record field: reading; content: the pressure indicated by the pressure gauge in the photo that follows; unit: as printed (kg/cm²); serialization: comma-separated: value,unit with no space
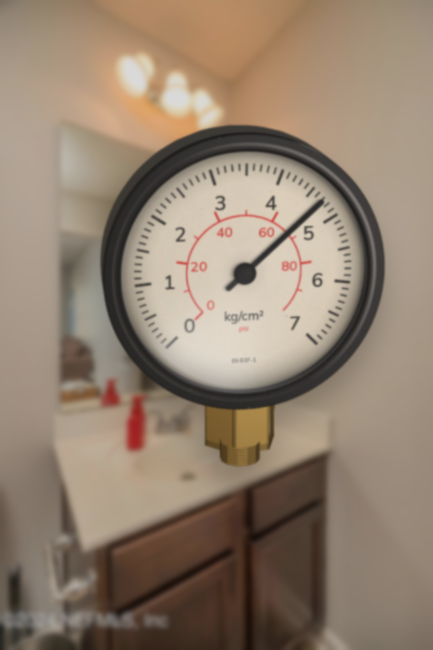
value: 4.7,kg/cm²
